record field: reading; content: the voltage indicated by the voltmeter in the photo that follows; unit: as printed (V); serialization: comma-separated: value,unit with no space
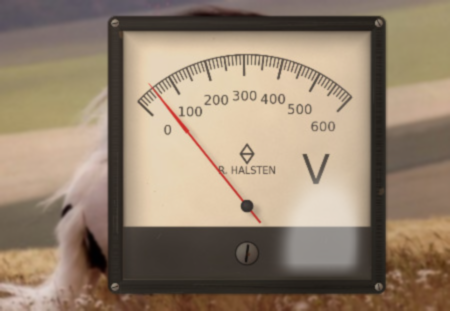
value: 50,V
